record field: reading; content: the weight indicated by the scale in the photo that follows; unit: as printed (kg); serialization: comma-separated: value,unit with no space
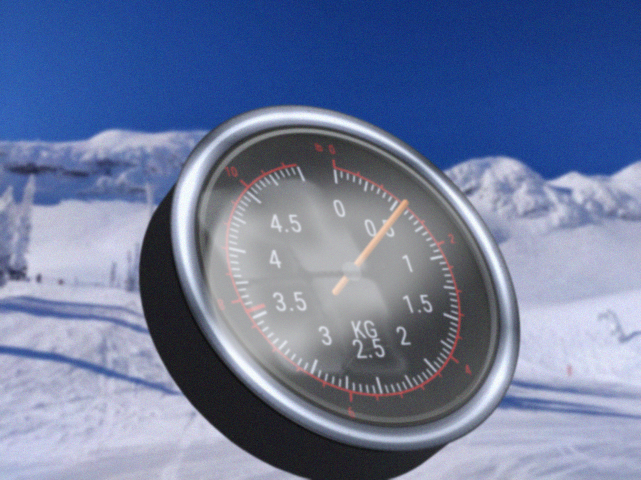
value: 0.55,kg
